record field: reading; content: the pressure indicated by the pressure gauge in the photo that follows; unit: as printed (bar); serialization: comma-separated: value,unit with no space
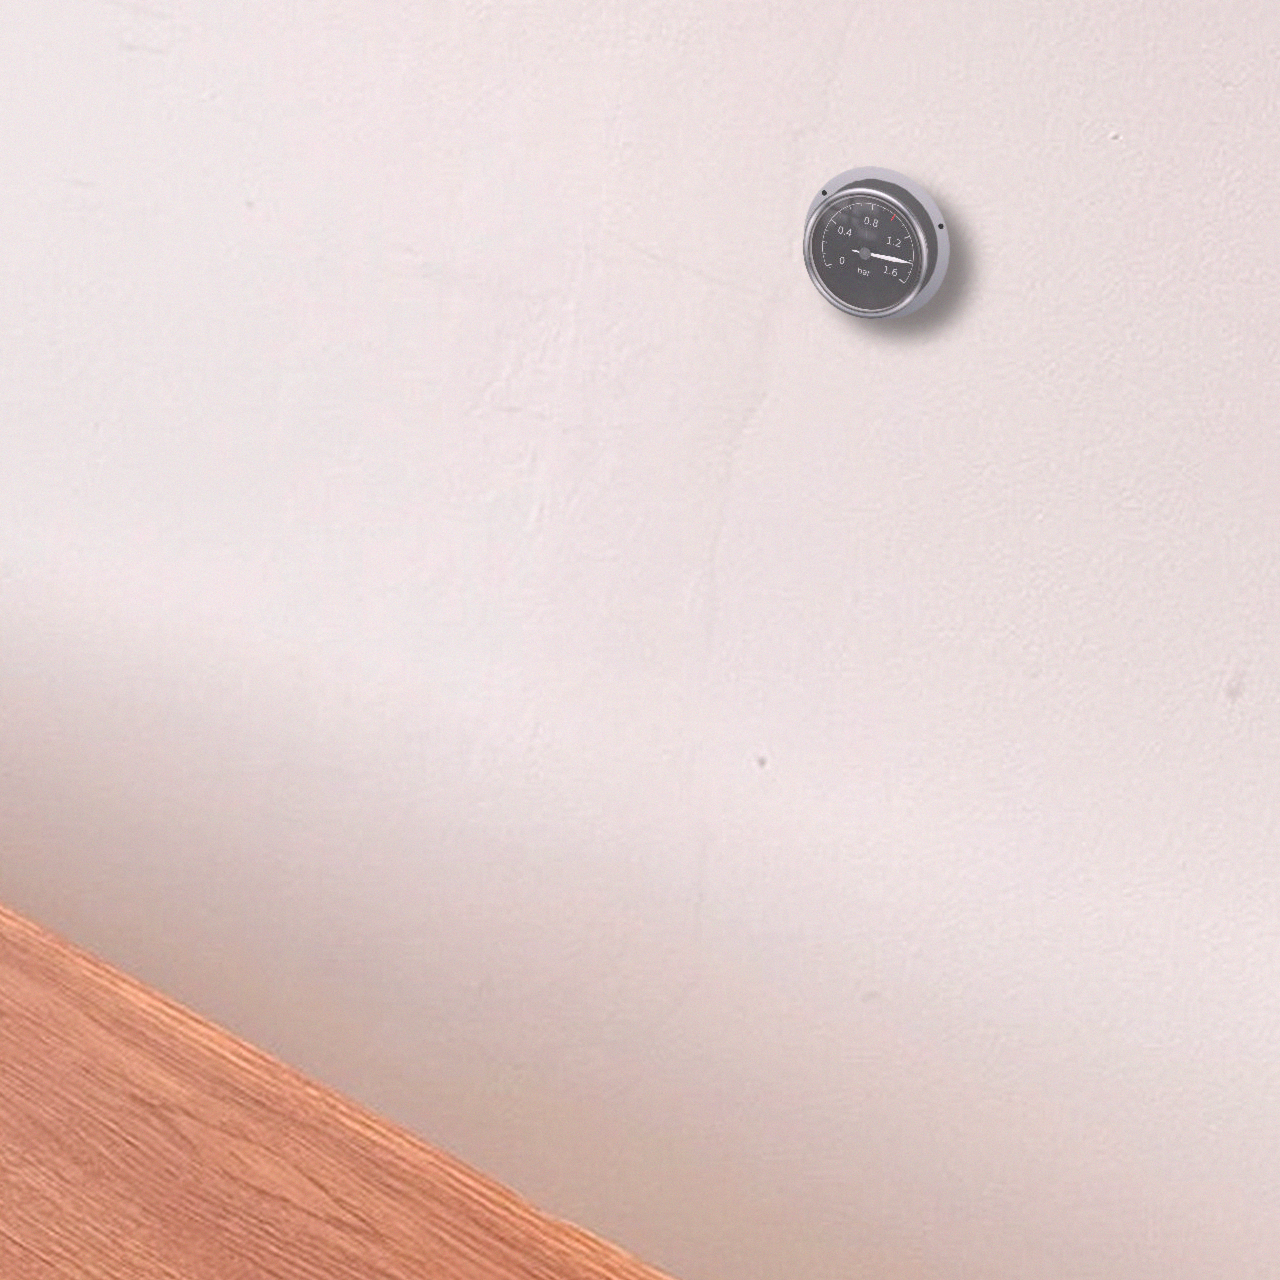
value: 1.4,bar
